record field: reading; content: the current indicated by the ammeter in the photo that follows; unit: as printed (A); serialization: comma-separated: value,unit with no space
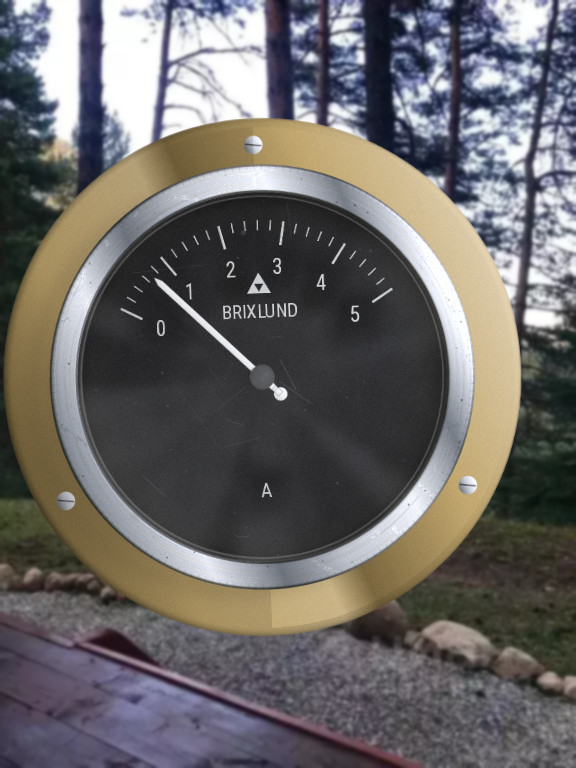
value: 0.7,A
